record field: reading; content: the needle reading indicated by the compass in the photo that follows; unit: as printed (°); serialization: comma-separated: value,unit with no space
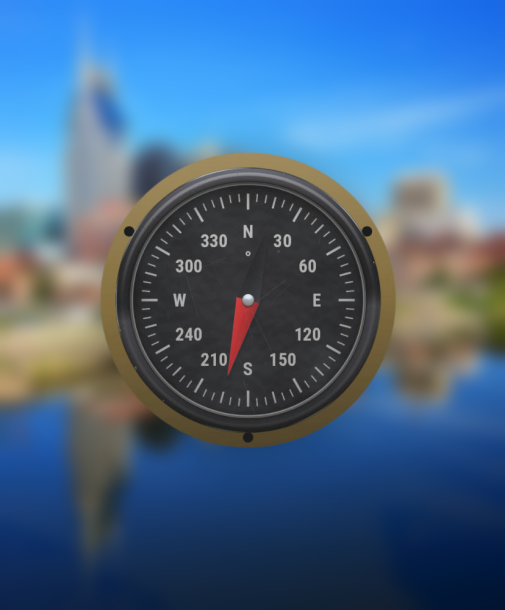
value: 195,°
